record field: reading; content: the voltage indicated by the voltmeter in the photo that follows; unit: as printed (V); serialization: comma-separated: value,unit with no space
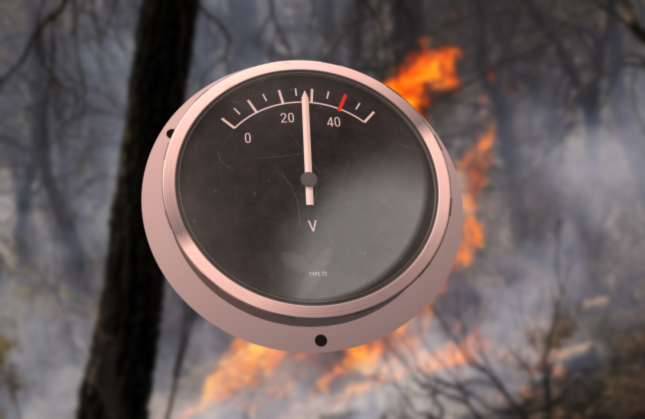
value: 27.5,V
